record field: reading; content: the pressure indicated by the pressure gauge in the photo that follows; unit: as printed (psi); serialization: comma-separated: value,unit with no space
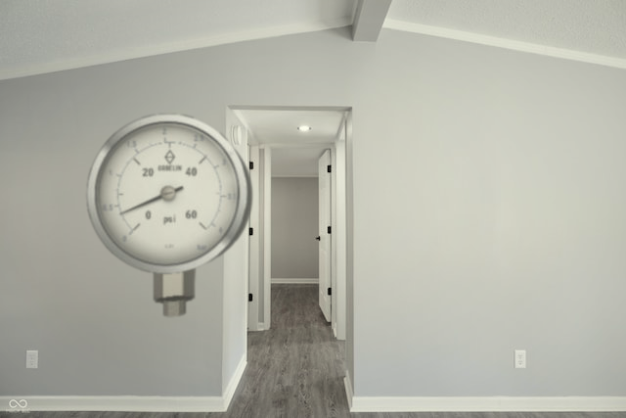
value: 5,psi
